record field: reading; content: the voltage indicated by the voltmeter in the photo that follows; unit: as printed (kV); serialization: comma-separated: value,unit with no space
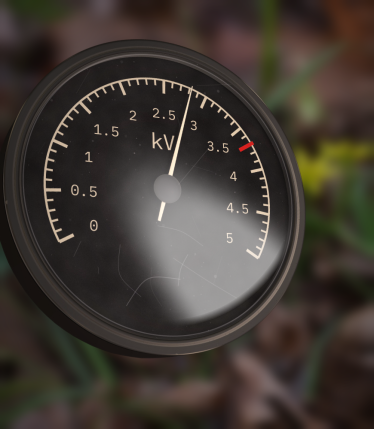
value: 2.8,kV
